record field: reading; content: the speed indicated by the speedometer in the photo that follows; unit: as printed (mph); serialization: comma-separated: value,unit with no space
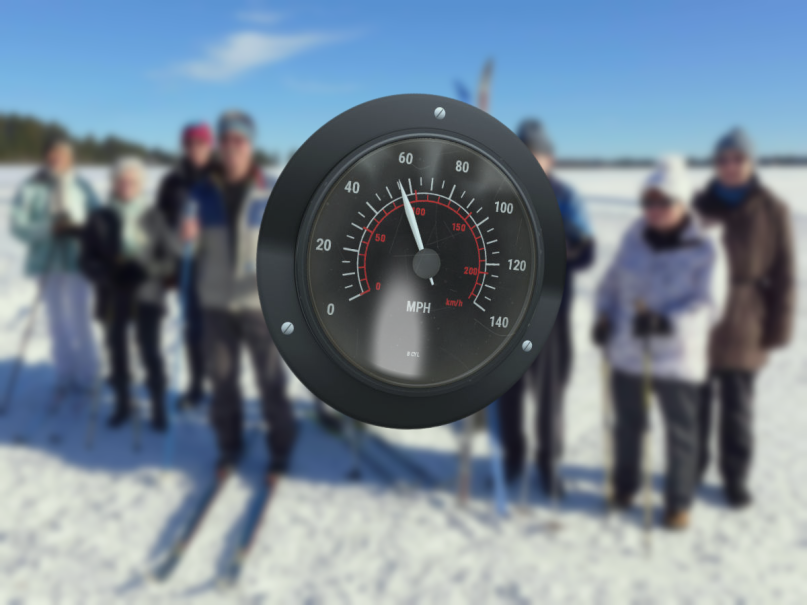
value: 55,mph
